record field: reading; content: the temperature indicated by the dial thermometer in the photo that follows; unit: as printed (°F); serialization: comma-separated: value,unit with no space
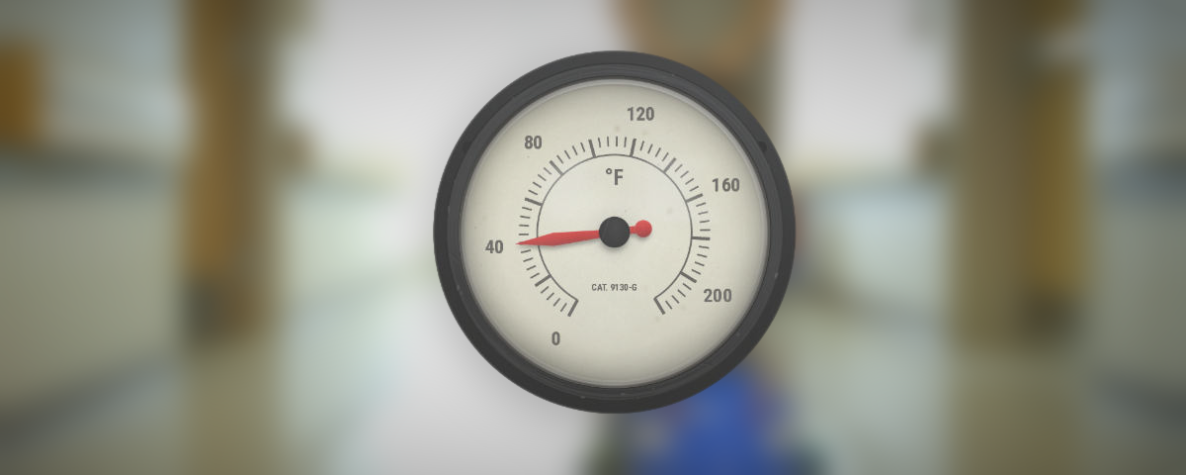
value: 40,°F
